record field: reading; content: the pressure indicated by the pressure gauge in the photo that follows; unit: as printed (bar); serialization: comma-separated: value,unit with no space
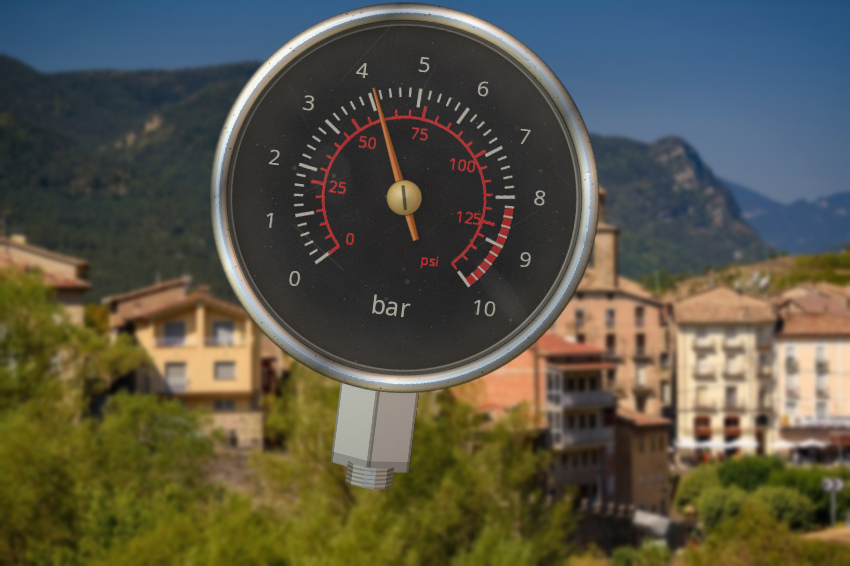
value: 4.1,bar
